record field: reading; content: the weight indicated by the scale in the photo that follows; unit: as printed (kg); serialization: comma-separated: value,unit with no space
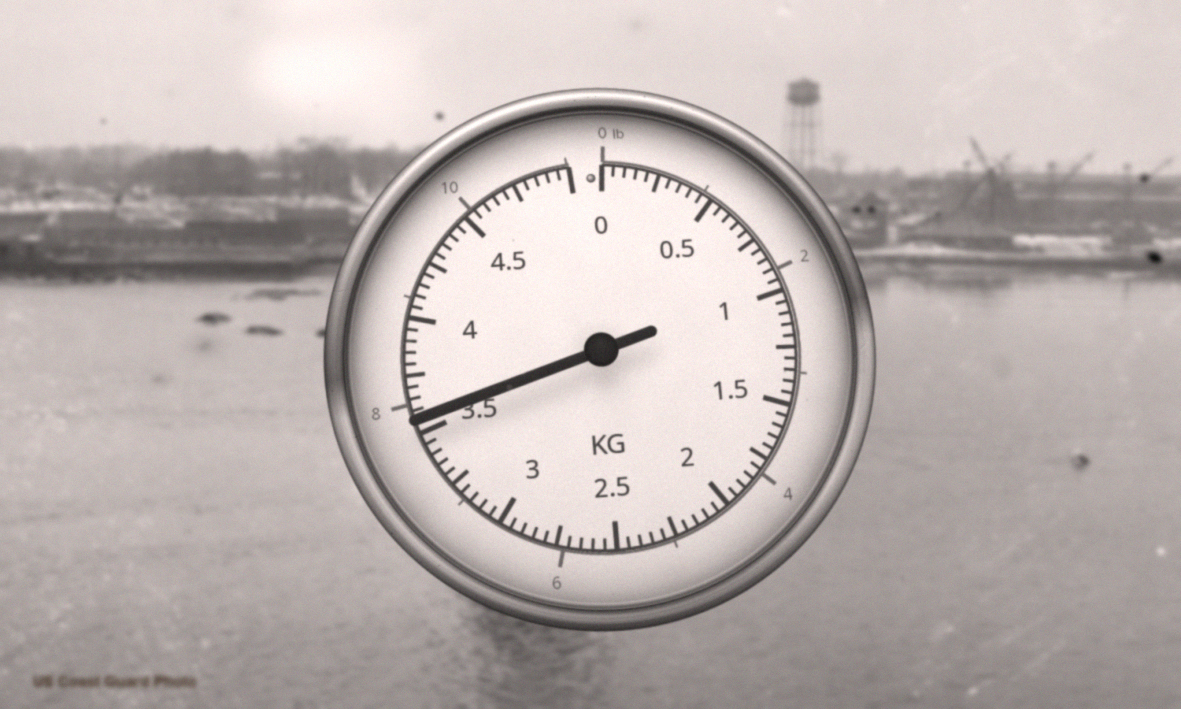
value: 3.55,kg
